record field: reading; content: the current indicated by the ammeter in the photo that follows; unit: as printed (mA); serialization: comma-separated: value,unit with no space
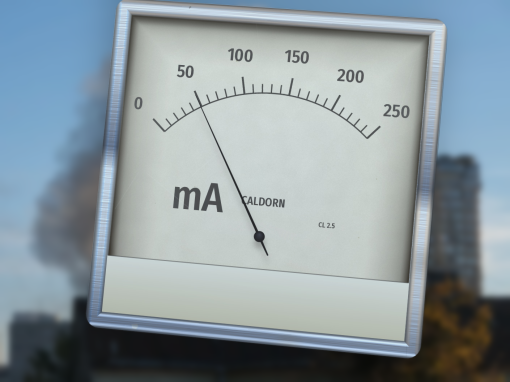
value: 50,mA
